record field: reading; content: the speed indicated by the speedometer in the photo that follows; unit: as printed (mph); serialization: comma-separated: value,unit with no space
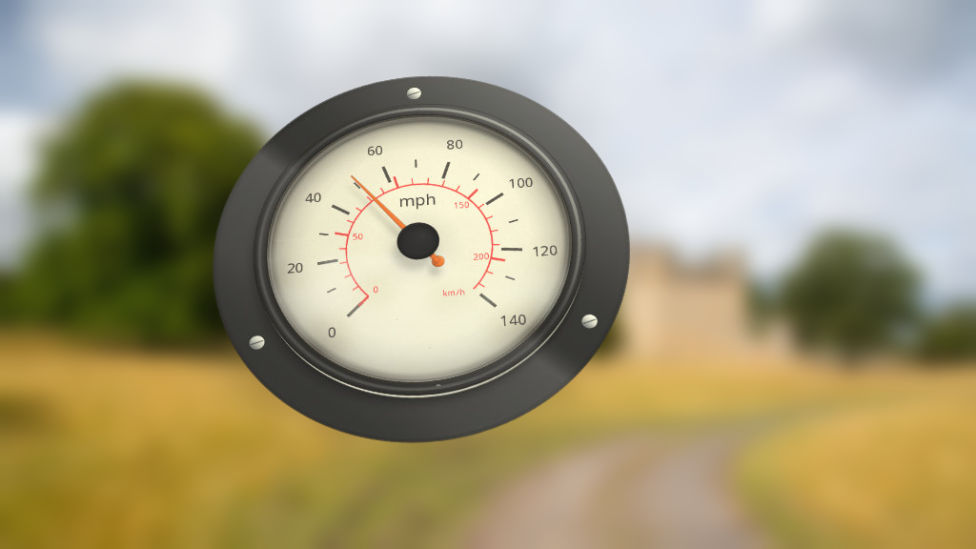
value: 50,mph
